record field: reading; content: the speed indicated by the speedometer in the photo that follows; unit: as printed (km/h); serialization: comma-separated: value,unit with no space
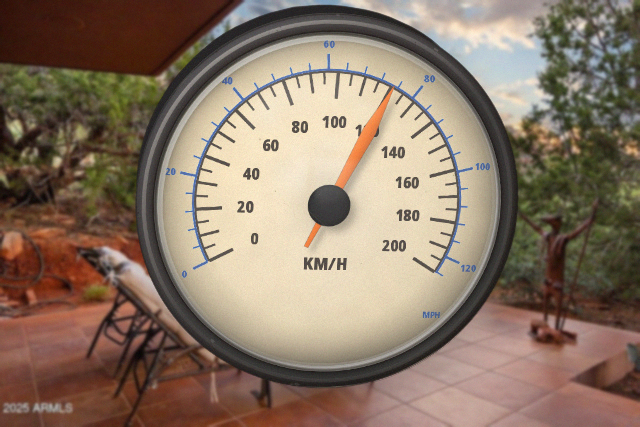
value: 120,km/h
